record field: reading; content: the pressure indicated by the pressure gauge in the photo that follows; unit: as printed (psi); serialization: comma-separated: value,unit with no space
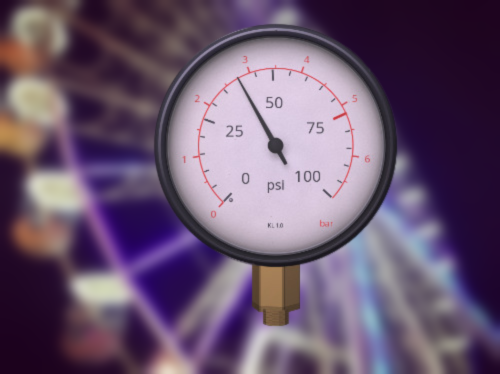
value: 40,psi
